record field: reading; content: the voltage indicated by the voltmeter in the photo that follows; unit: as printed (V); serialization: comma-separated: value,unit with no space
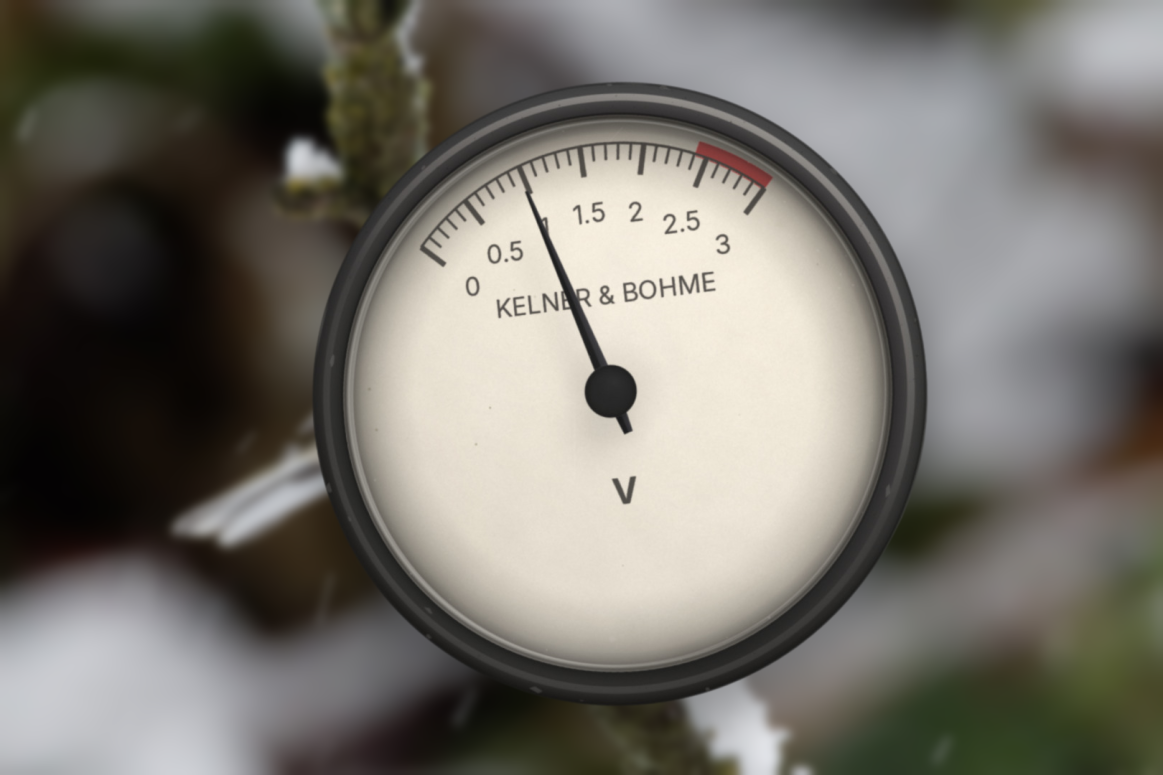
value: 1,V
